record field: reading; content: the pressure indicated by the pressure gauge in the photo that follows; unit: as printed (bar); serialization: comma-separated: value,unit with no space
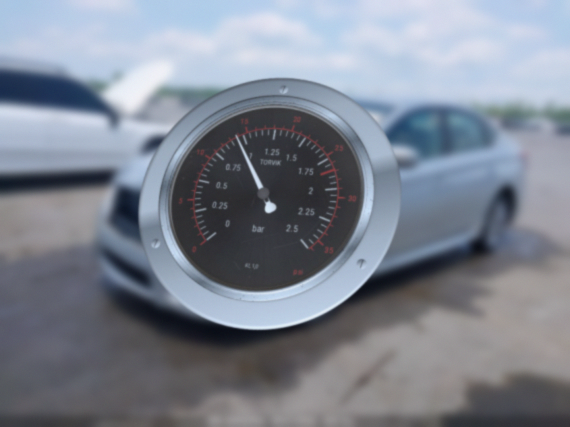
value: 0.95,bar
